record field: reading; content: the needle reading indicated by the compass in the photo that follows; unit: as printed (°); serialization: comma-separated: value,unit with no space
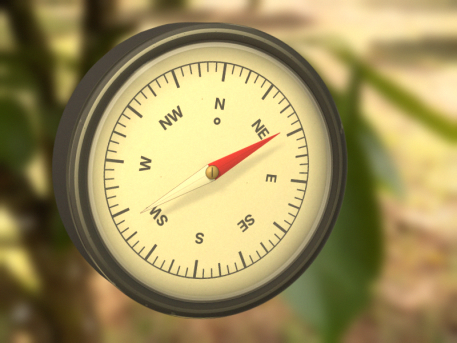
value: 55,°
